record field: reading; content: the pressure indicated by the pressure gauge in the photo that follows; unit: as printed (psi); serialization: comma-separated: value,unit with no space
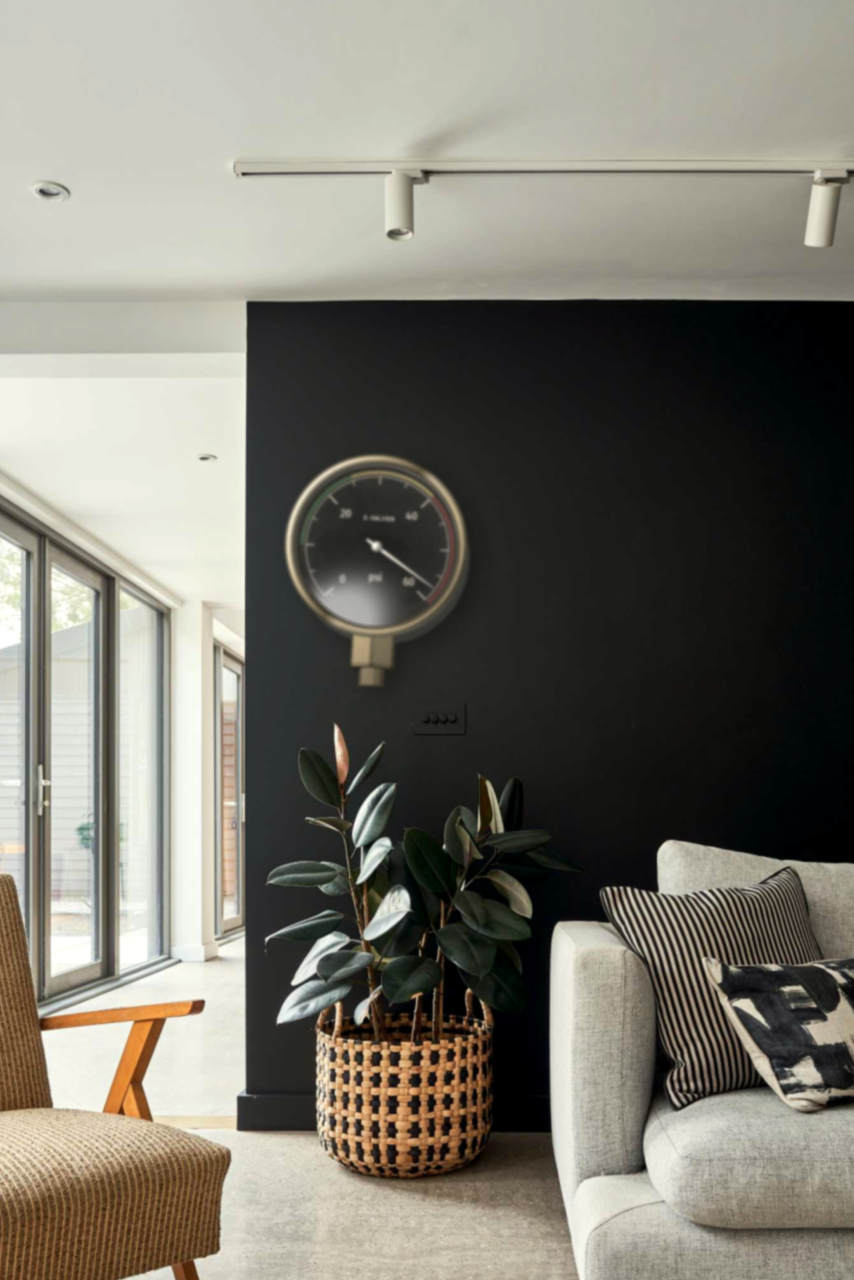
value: 57.5,psi
